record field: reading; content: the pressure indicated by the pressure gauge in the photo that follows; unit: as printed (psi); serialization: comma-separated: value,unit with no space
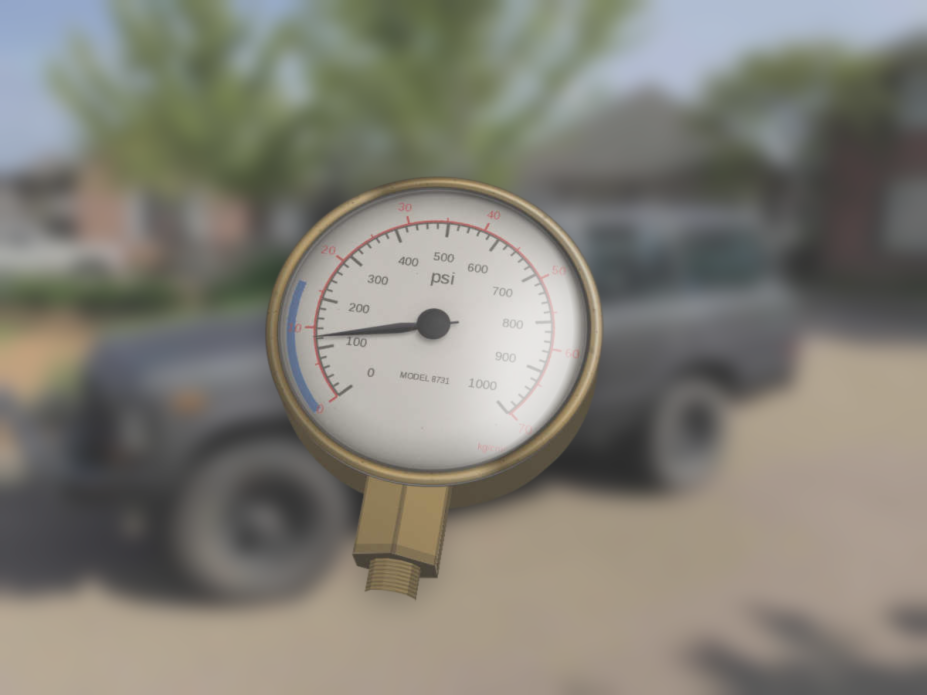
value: 120,psi
